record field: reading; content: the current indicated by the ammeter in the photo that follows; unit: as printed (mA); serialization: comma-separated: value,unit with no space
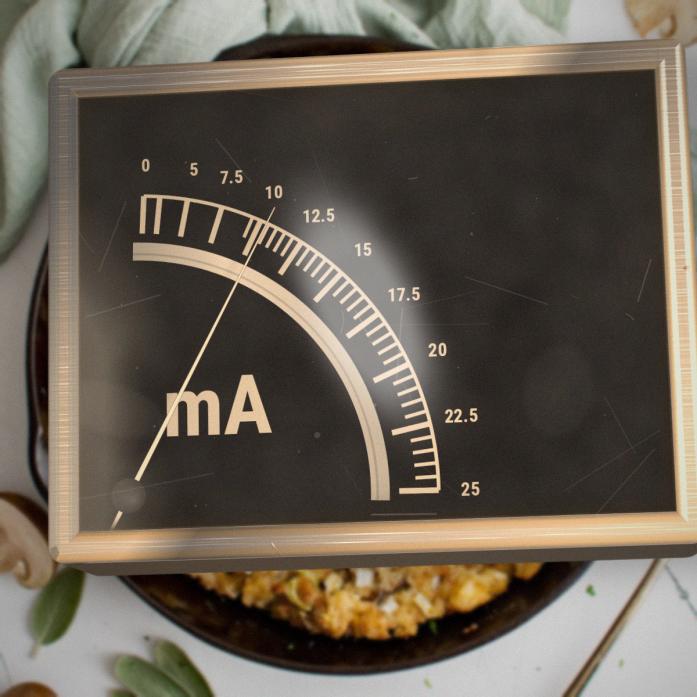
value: 10.5,mA
